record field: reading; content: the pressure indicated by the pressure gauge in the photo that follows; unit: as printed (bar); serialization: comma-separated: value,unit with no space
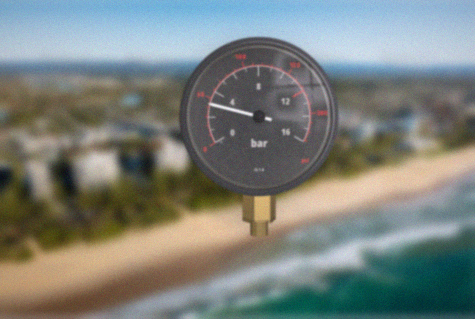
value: 3,bar
